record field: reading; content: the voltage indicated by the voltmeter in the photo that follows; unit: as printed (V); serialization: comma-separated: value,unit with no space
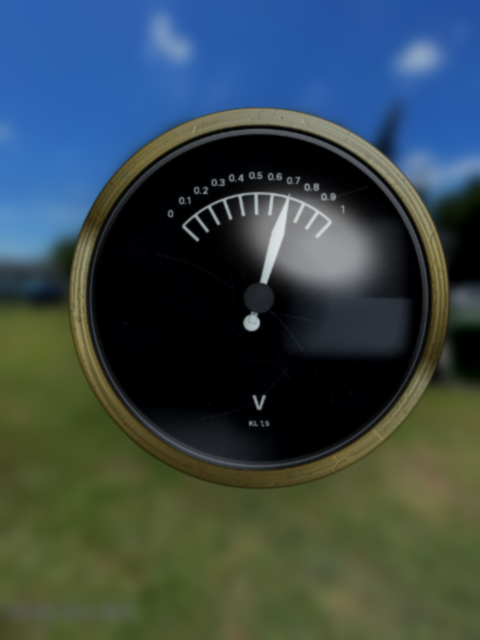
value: 0.7,V
